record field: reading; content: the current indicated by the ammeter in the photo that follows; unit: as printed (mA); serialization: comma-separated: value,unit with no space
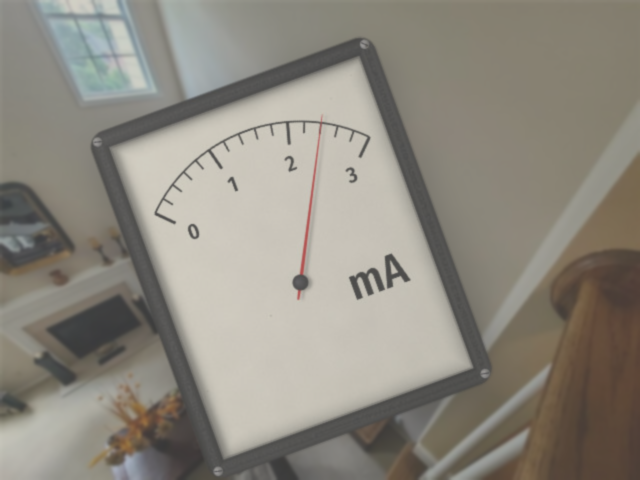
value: 2.4,mA
